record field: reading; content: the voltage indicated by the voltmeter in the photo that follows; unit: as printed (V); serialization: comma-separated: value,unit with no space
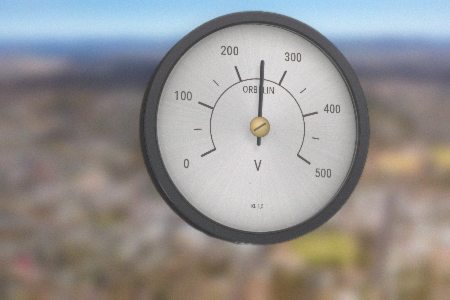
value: 250,V
